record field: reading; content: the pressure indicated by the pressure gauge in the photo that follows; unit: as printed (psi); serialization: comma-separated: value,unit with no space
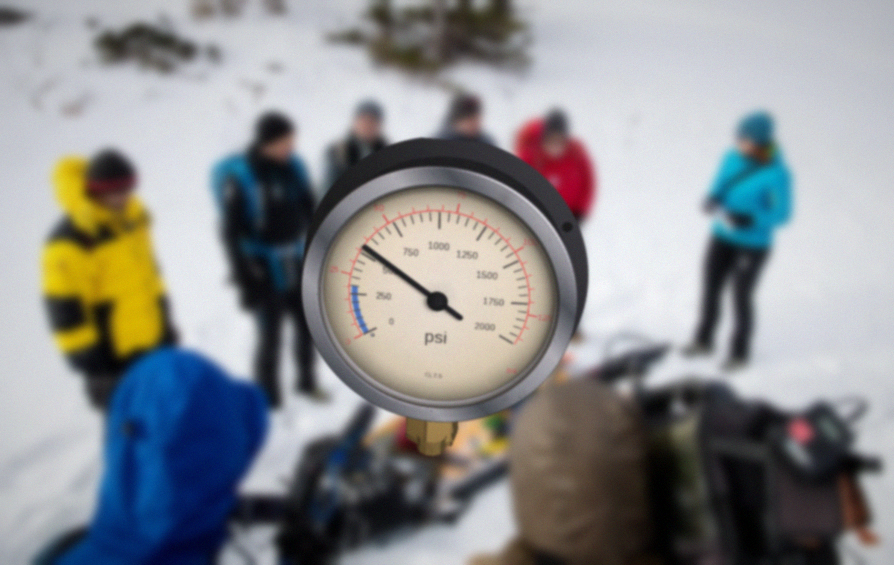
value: 550,psi
